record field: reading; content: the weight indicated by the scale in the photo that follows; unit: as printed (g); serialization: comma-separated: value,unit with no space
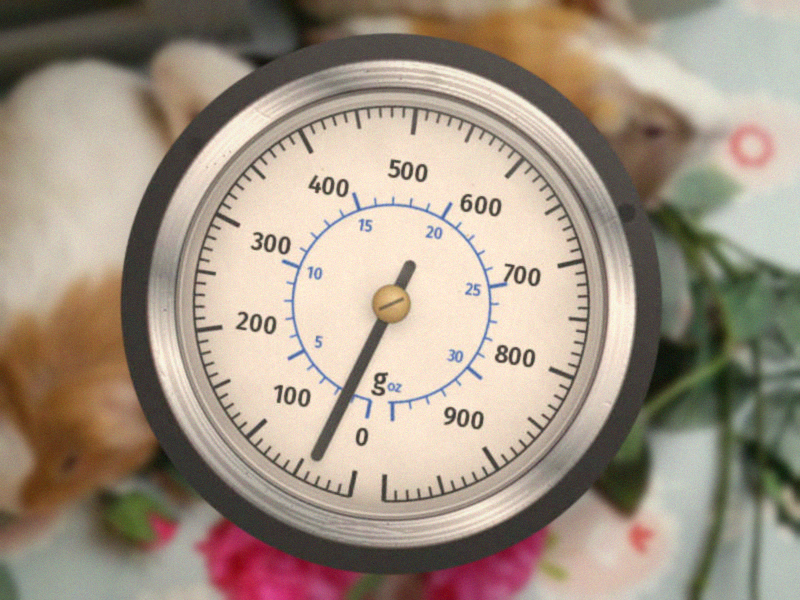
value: 40,g
